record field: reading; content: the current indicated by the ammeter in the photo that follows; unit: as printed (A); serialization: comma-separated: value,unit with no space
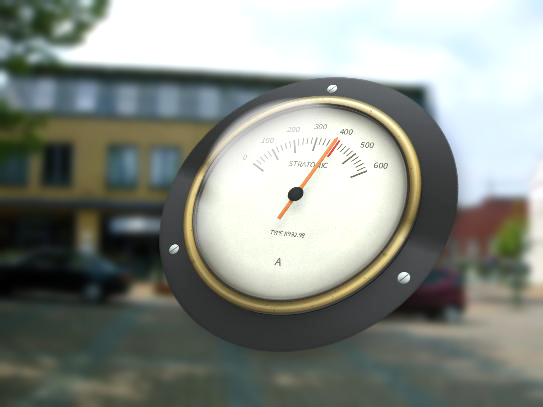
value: 400,A
